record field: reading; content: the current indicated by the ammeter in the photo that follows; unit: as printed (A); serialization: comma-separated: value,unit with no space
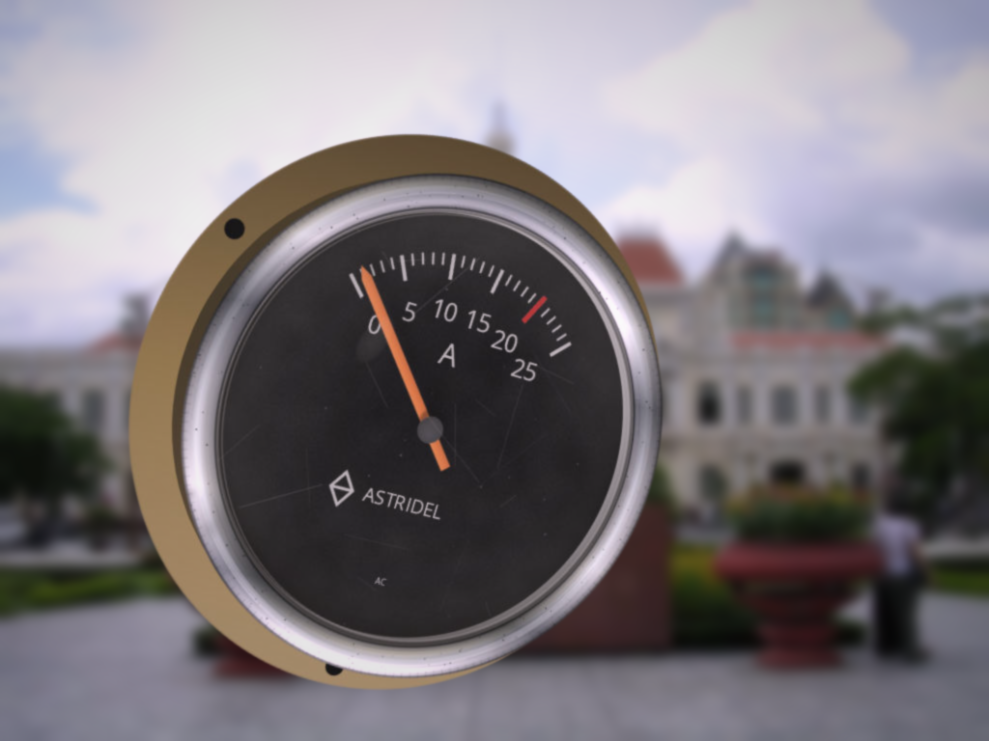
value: 1,A
